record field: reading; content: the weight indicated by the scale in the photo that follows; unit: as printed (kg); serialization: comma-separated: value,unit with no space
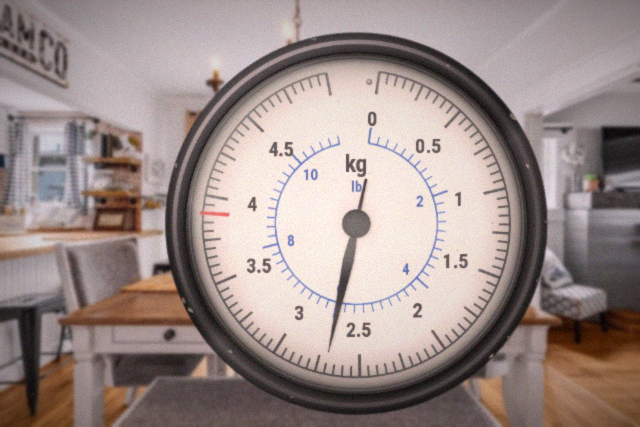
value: 2.7,kg
